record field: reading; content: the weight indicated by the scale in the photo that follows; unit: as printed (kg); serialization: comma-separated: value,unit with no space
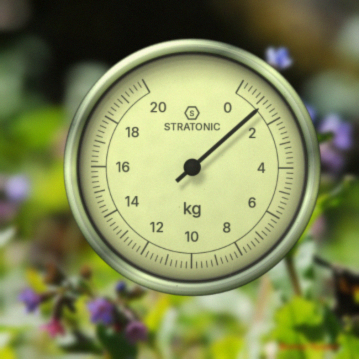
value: 1.2,kg
